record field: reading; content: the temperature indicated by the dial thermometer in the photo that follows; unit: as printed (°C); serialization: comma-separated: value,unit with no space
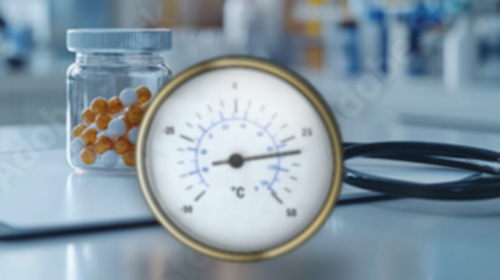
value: 30,°C
